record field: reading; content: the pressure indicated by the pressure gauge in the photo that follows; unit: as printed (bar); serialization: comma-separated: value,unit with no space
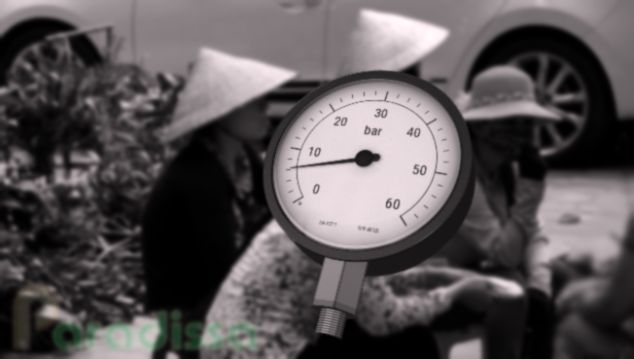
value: 6,bar
